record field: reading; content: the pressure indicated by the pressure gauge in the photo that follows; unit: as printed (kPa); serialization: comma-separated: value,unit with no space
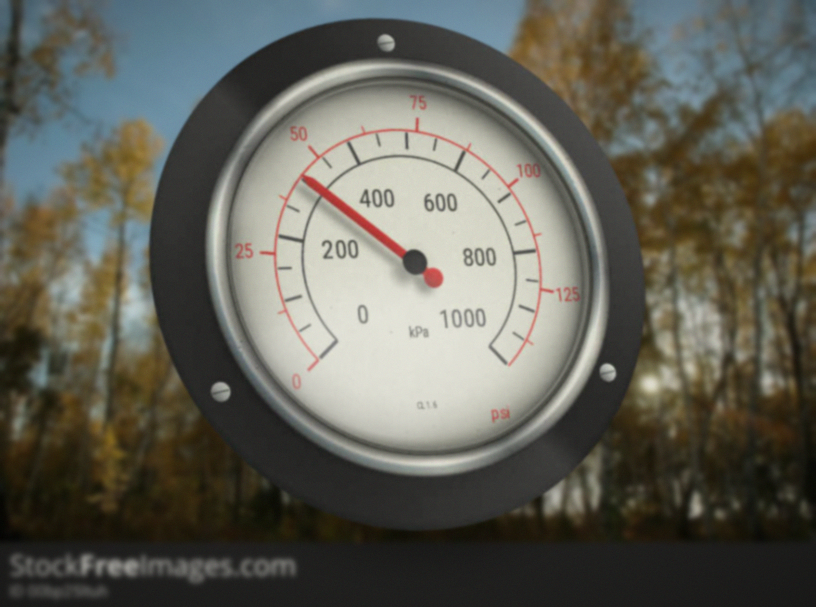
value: 300,kPa
